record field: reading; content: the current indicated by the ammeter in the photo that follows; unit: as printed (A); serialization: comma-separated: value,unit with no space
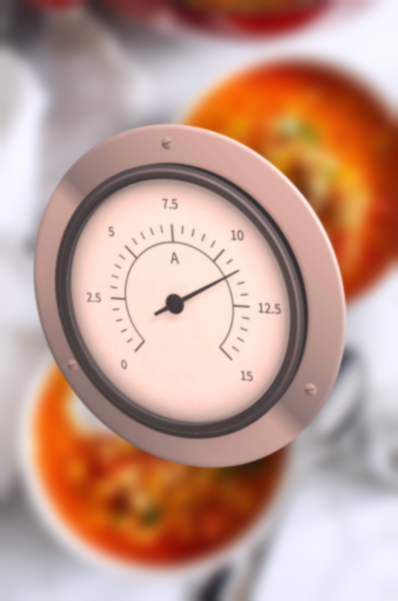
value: 11,A
